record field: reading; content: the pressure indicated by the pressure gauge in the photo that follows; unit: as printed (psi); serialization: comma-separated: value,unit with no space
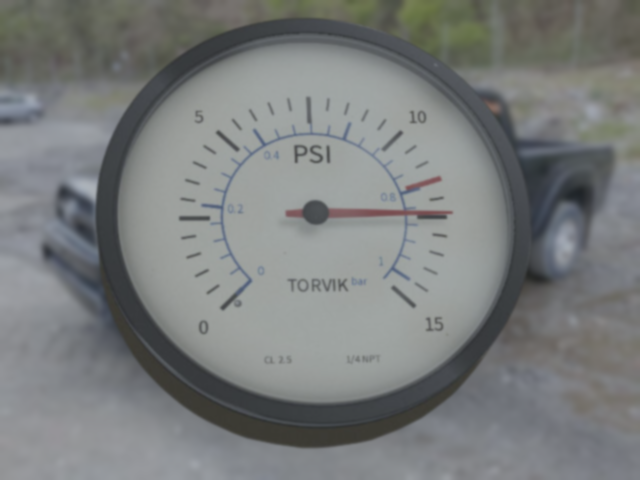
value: 12.5,psi
